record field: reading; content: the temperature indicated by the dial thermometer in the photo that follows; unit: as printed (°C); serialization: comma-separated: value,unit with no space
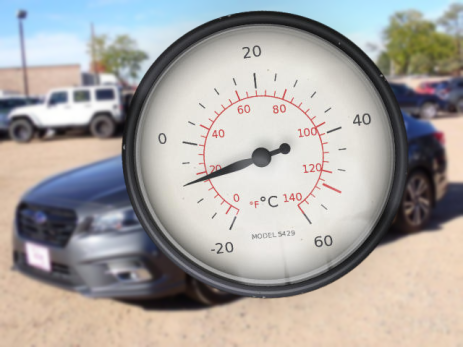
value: -8,°C
